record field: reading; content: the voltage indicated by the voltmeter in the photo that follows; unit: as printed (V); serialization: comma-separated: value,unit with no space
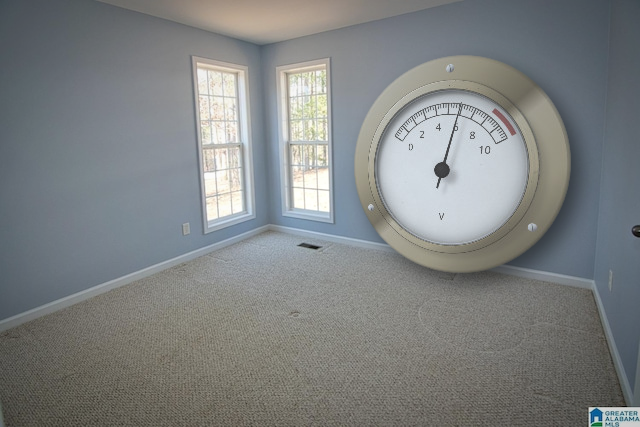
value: 6,V
